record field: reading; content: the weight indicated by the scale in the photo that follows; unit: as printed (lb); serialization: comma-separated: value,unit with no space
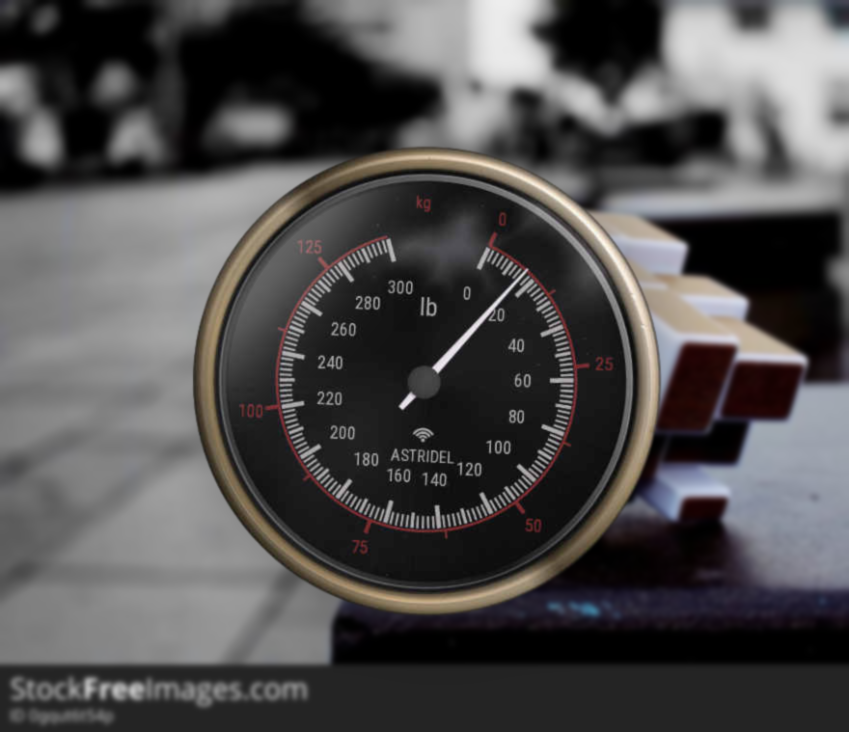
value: 16,lb
